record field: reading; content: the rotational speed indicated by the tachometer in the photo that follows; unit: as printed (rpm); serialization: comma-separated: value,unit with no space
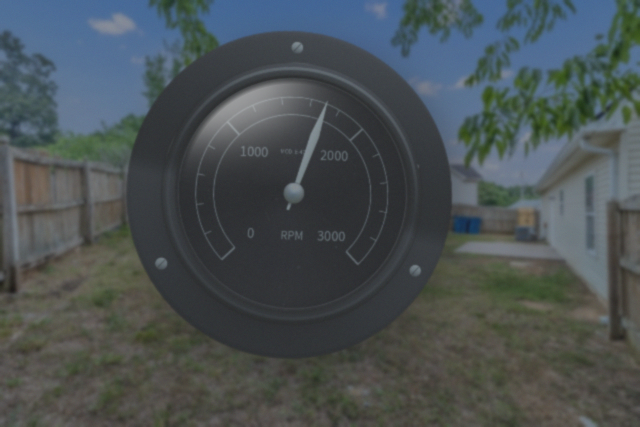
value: 1700,rpm
